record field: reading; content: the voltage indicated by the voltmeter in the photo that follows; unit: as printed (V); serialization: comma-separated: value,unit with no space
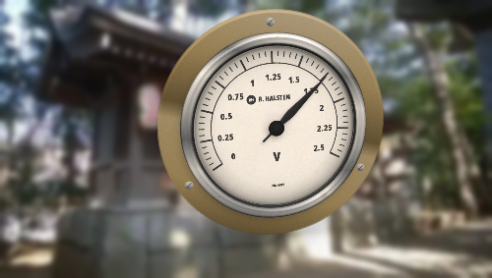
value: 1.75,V
